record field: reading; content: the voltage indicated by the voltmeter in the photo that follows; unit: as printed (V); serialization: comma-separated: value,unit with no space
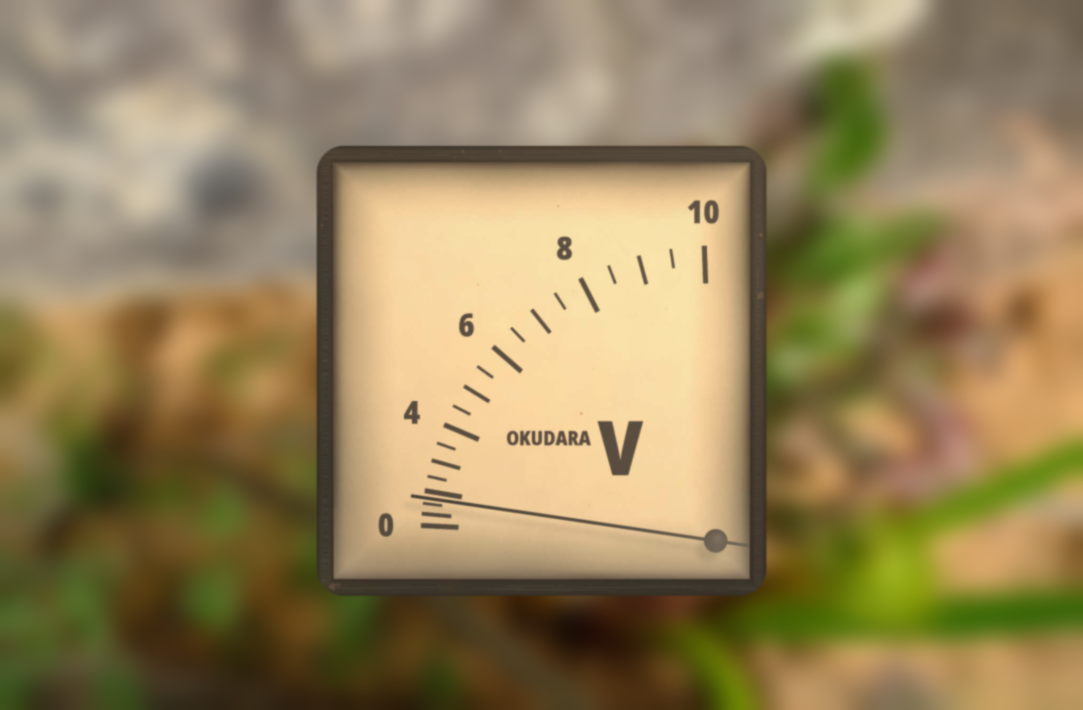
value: 1.75,V
